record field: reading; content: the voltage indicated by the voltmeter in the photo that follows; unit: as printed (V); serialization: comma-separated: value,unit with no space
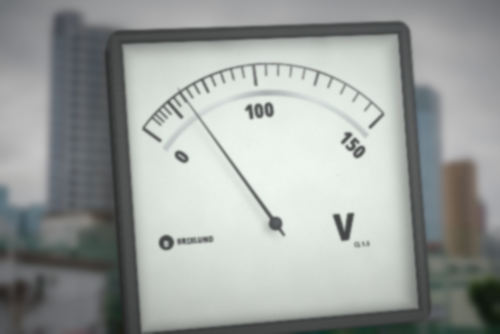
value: 60,V
